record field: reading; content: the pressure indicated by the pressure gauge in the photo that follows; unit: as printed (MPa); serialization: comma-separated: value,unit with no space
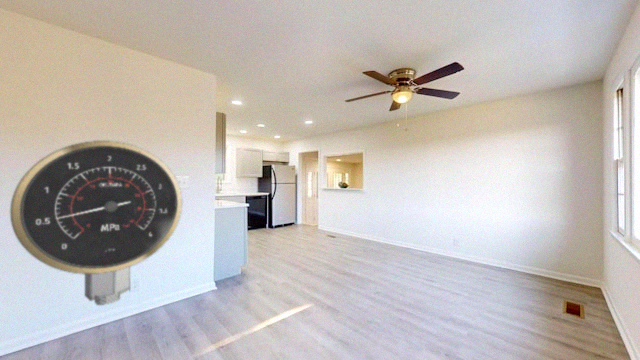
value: 0.5,MPa
